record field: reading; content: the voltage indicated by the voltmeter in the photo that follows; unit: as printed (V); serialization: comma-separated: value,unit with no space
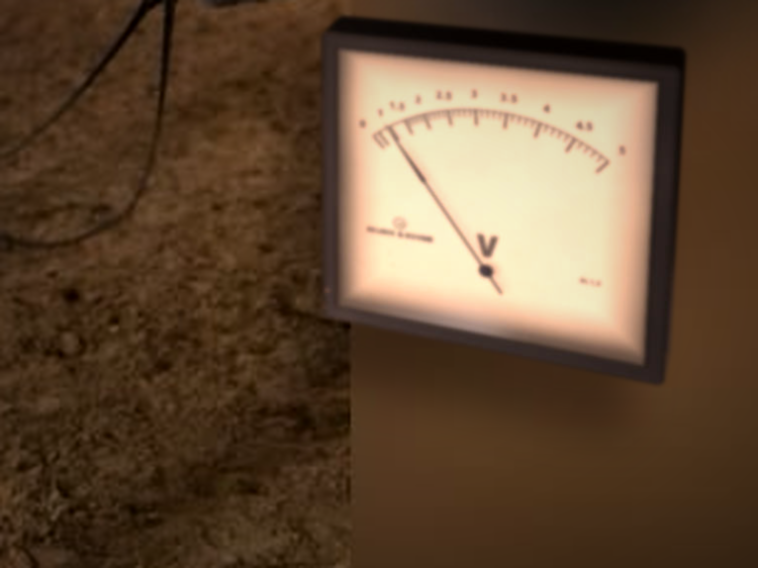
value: 1,V
